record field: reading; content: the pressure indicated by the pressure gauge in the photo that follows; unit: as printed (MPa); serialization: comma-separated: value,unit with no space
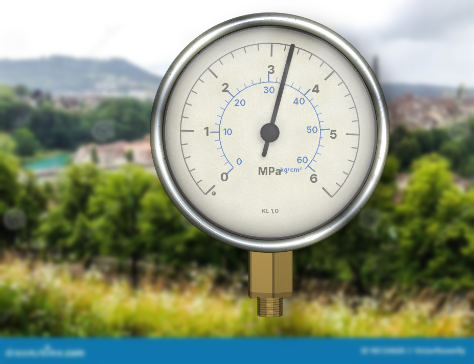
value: 3.3,MPa
